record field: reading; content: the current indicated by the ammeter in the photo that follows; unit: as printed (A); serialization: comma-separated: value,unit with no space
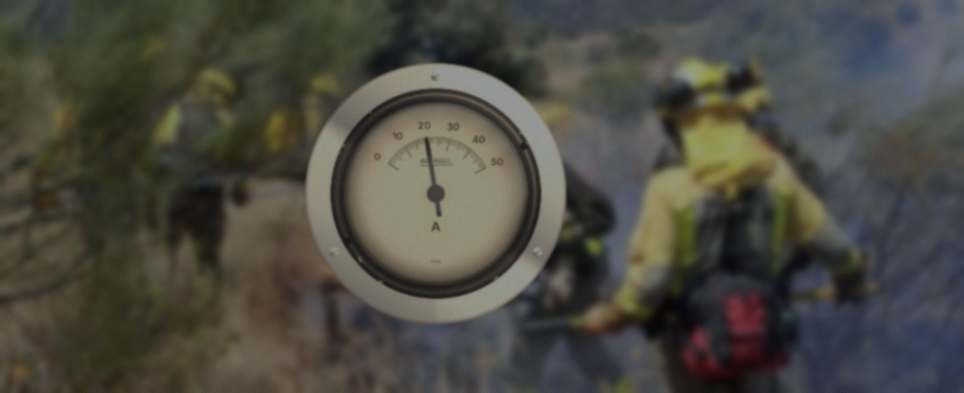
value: 20,A
